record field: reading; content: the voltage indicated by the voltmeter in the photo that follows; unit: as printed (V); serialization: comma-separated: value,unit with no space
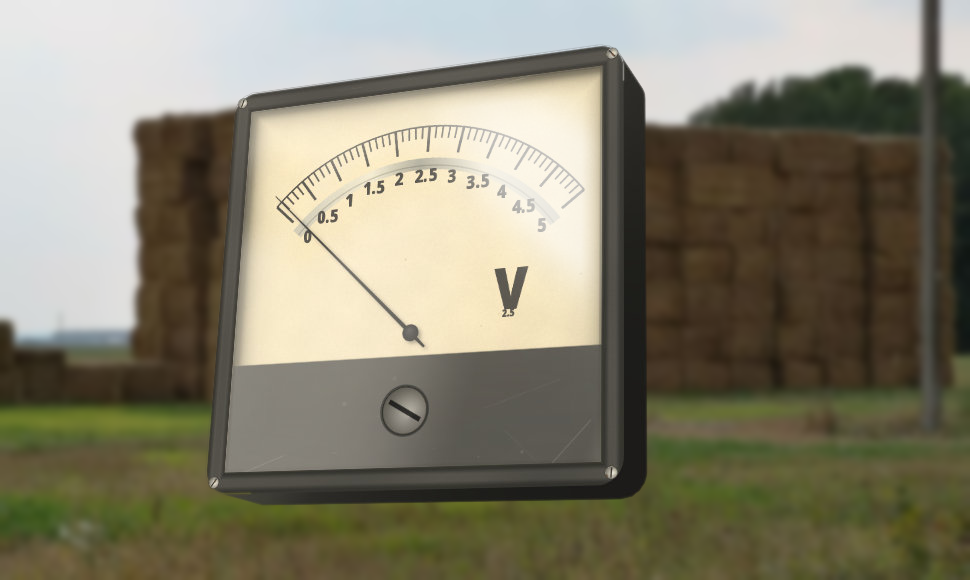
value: 0.1,V
